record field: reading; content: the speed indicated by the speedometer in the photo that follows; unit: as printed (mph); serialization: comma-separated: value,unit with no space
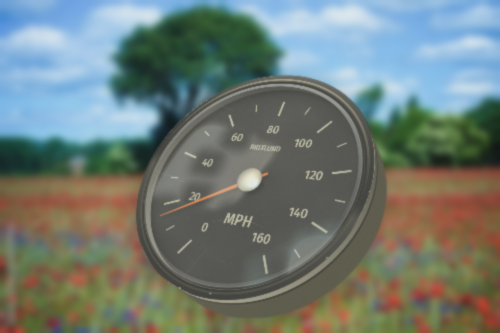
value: 15,mph
